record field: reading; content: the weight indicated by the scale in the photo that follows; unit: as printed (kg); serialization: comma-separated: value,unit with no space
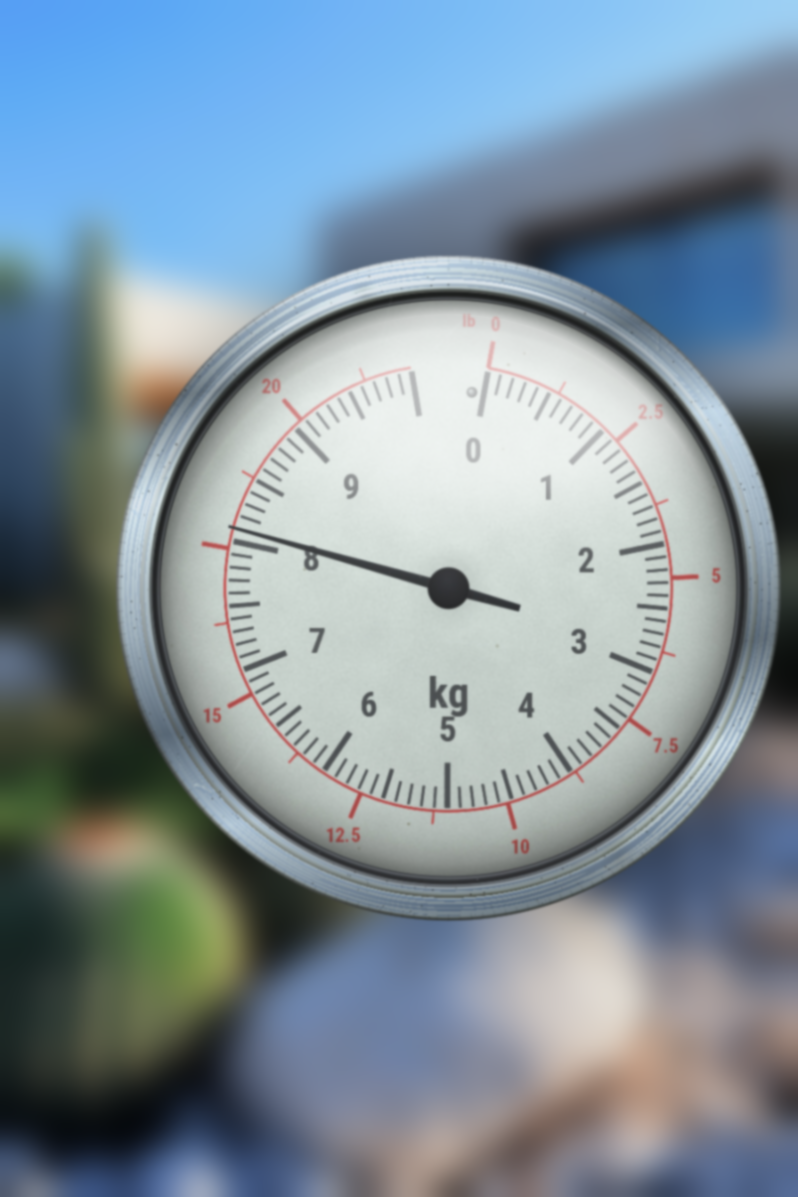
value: 8.1,kg
